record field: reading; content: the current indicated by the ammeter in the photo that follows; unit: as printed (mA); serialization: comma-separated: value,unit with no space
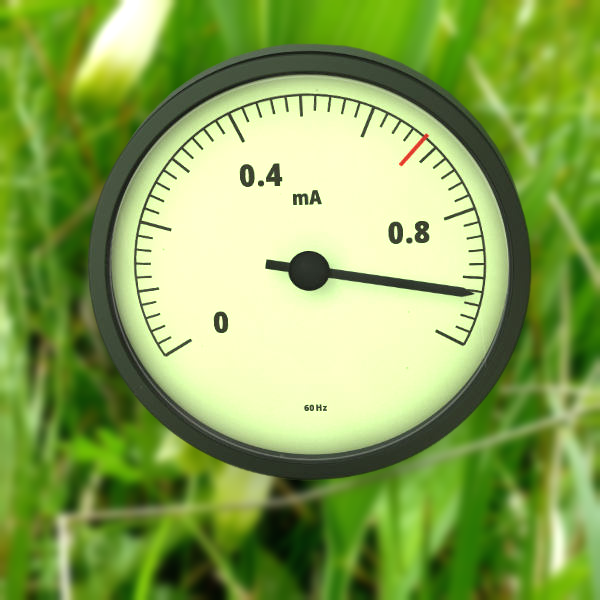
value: 0.92,mA
